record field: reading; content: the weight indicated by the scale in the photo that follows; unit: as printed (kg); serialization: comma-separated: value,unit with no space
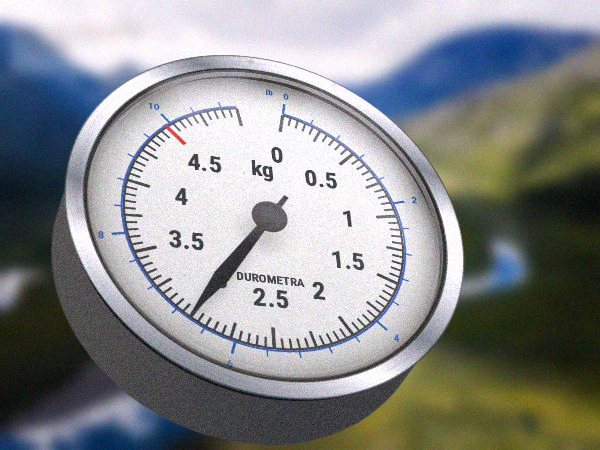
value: 3,kg
